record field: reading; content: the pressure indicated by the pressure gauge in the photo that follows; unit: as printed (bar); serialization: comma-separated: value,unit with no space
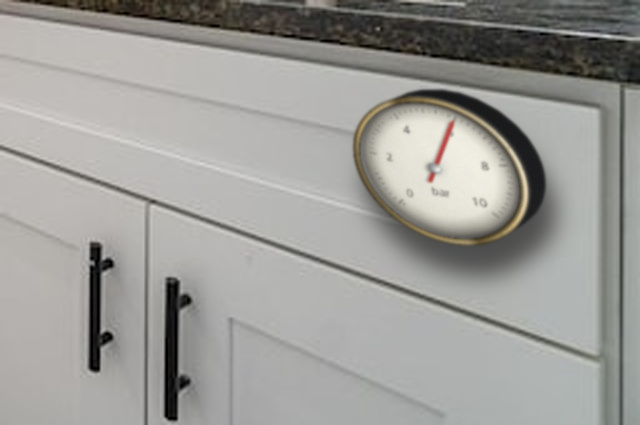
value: 6,bar
